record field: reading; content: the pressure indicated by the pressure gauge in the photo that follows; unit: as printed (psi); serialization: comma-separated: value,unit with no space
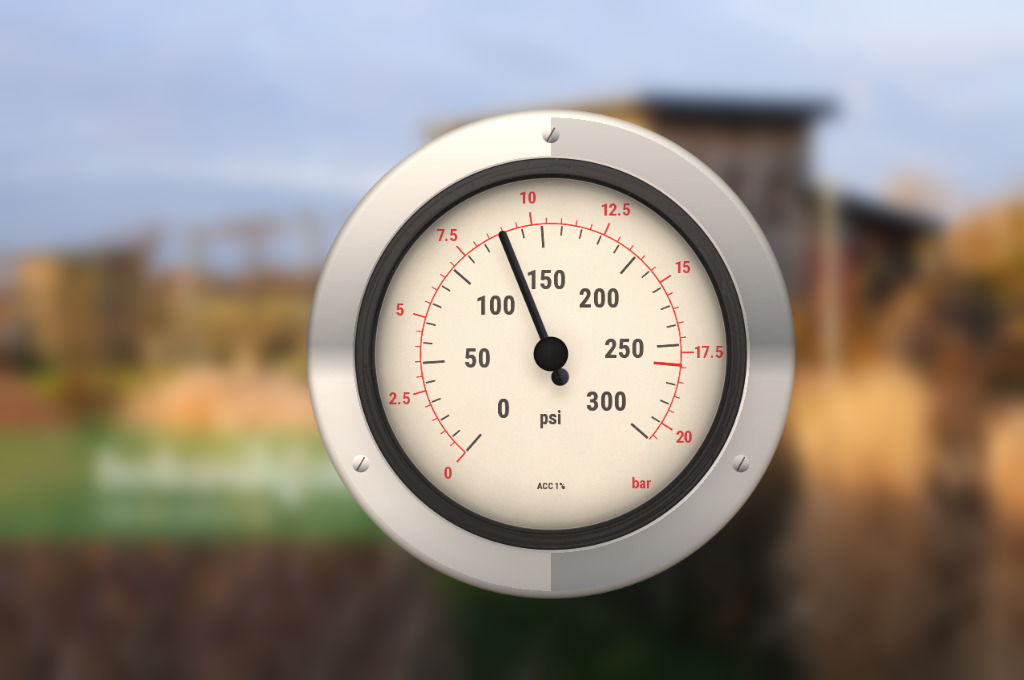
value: 130,psi
